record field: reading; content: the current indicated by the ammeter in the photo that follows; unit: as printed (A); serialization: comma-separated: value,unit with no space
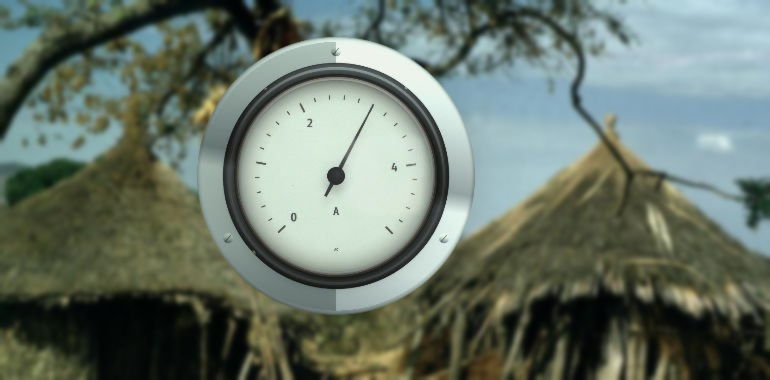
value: 3,A
